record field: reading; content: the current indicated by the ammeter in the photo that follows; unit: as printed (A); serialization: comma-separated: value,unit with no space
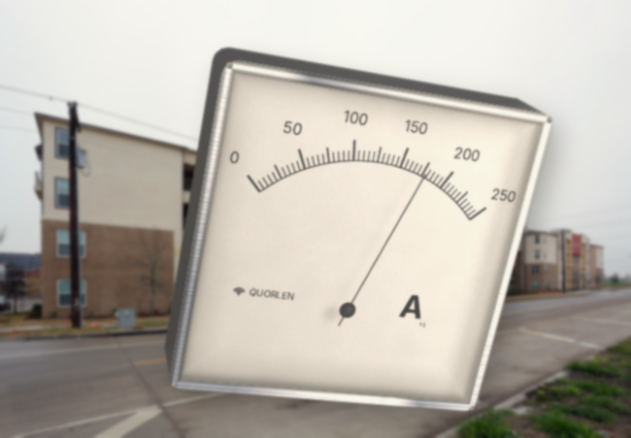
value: 175,A
